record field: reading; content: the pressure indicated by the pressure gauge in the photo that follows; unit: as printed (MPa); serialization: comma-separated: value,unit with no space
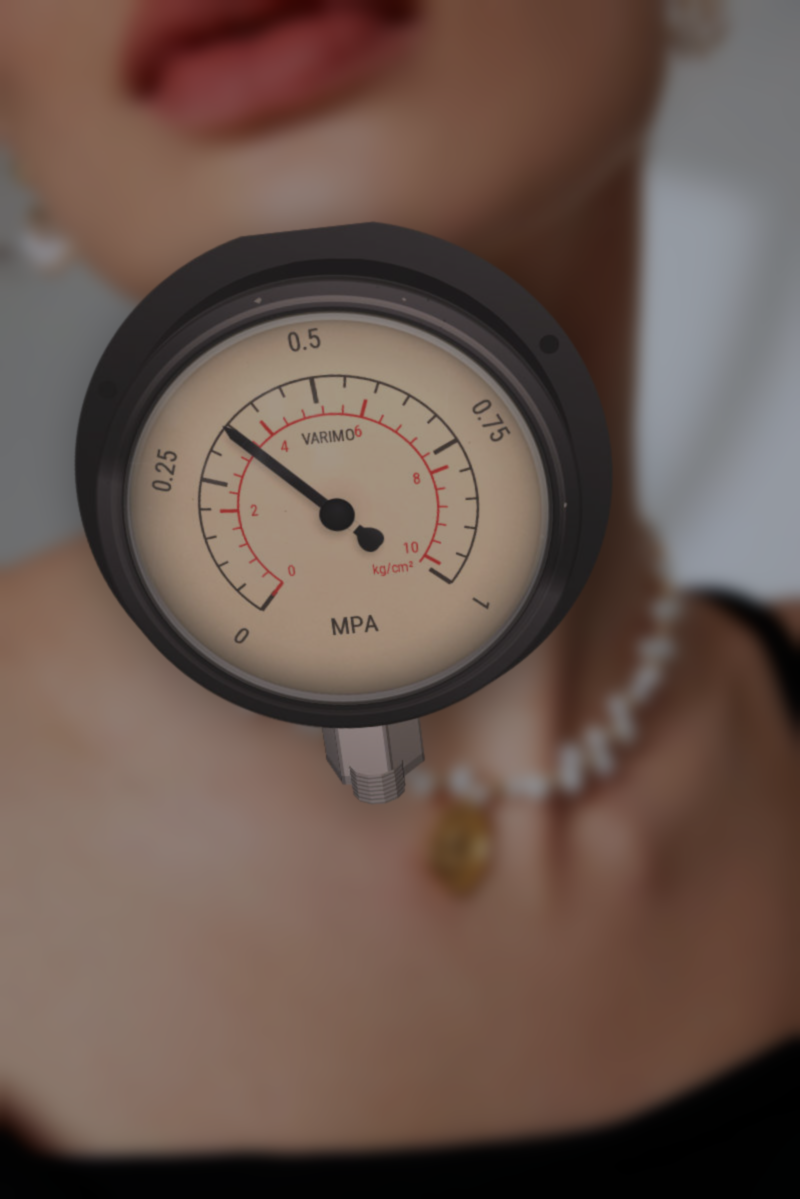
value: 0.35,MPa
